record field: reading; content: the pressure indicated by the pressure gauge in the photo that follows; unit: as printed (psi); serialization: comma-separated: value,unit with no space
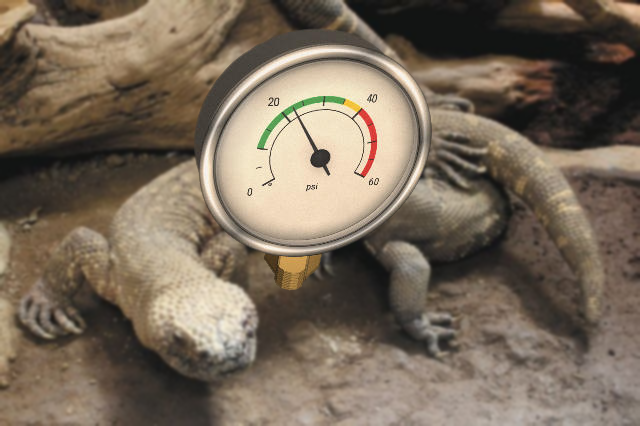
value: 22.5,psi
